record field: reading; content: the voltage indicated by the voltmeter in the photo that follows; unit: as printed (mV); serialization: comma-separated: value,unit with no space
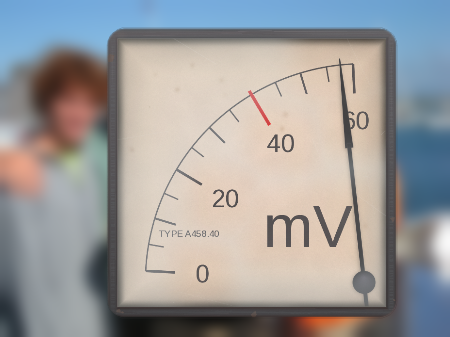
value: 57.5,mV
